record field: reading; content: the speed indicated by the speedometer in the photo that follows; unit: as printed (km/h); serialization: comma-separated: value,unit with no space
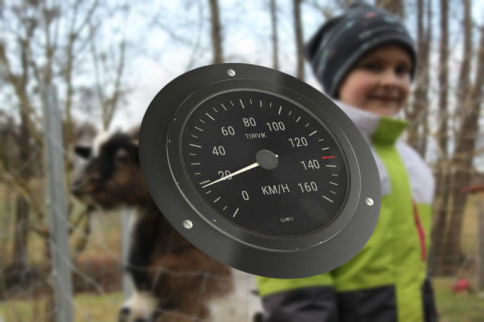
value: 17.5,km/h
